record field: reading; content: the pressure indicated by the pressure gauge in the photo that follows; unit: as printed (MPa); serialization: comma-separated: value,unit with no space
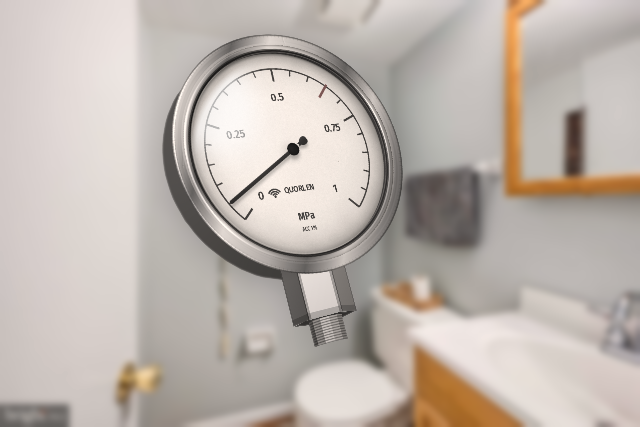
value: 0.05,MPa
